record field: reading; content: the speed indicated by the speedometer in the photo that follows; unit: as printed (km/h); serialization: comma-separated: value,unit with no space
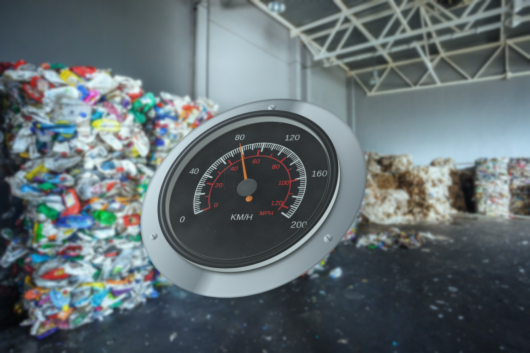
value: 80,km/h
